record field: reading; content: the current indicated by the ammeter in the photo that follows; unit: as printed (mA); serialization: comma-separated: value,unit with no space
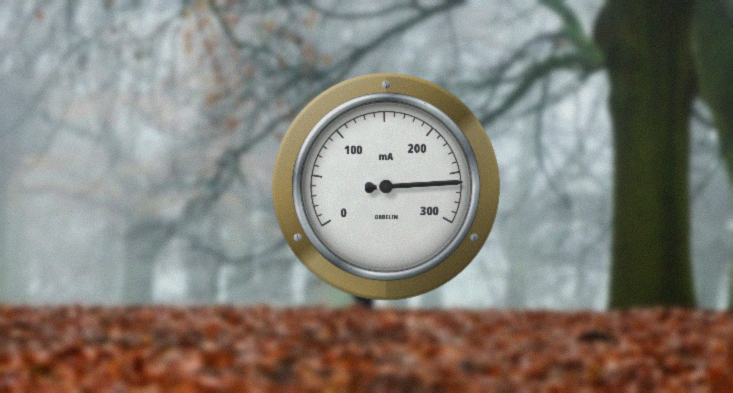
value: 260,mA
